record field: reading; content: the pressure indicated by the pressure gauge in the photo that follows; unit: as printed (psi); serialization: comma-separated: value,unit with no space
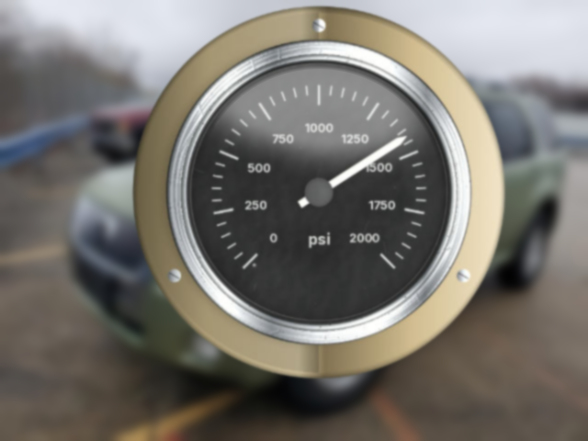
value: 1425,psi
